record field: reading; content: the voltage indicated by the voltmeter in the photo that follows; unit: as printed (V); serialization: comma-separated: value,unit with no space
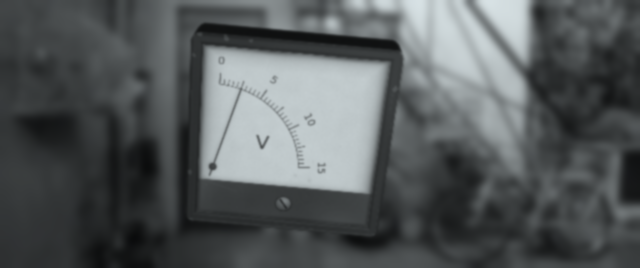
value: 2.5,V
